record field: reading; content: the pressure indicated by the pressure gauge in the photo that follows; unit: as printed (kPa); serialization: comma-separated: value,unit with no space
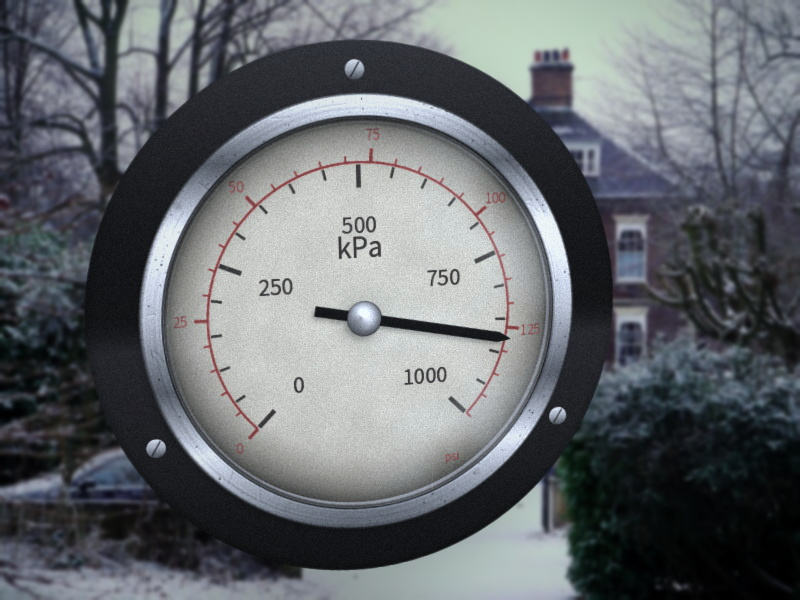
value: 875,kPa
